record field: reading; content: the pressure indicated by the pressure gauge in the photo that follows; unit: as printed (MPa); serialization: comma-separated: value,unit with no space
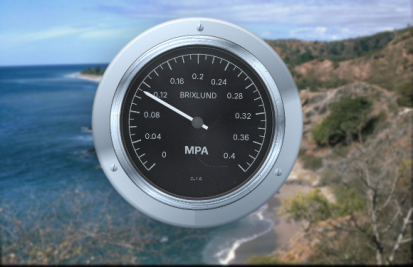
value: 0.11,MPa
